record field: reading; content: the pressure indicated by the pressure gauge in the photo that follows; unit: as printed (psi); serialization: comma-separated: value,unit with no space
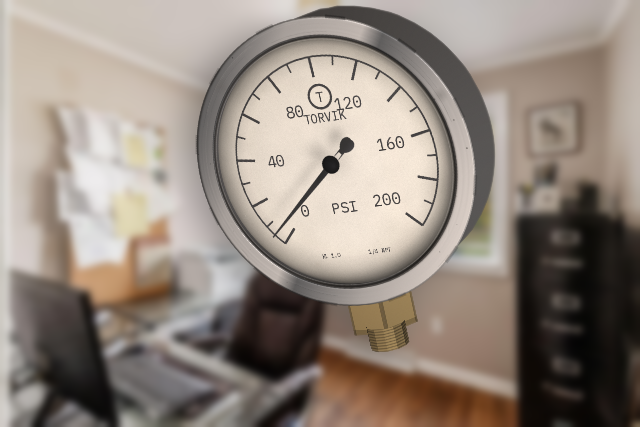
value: 5,psi
